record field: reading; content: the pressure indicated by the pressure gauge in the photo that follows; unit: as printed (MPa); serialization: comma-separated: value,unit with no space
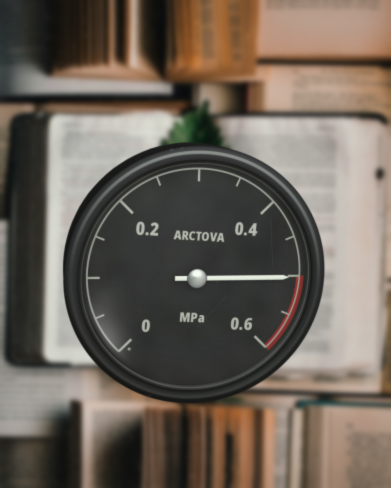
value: 0.5,MPa
